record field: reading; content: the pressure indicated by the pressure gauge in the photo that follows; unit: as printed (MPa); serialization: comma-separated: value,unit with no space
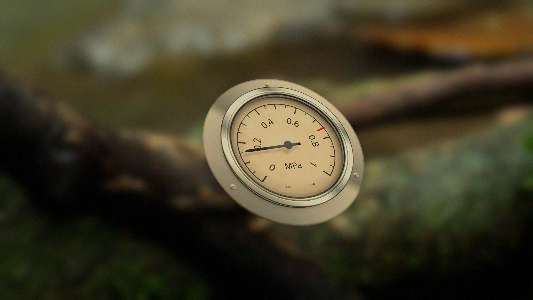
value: 0.15,MPa
